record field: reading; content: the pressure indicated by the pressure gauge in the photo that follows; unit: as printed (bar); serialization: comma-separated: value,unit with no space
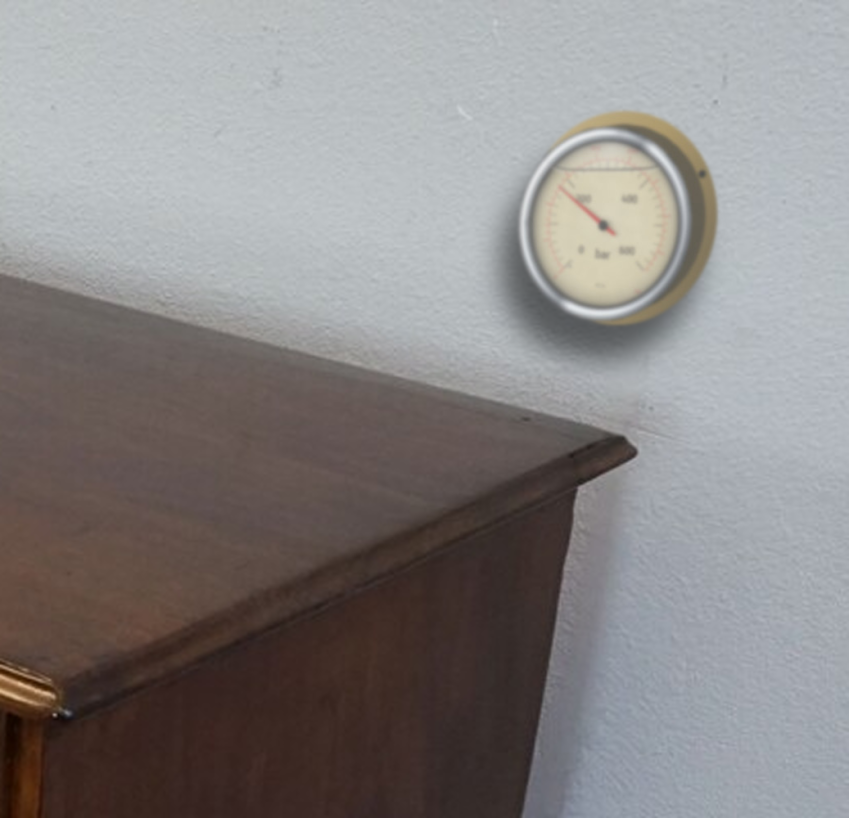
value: 180,bar
